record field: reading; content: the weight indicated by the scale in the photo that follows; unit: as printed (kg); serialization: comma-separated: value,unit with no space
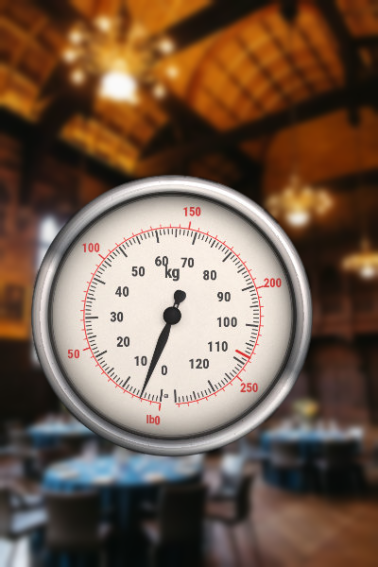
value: 5,kg
